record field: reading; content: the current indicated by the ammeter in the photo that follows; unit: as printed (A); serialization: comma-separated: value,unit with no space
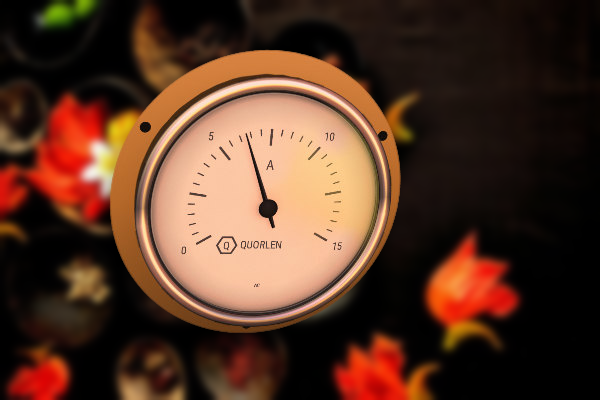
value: 6.25,A
